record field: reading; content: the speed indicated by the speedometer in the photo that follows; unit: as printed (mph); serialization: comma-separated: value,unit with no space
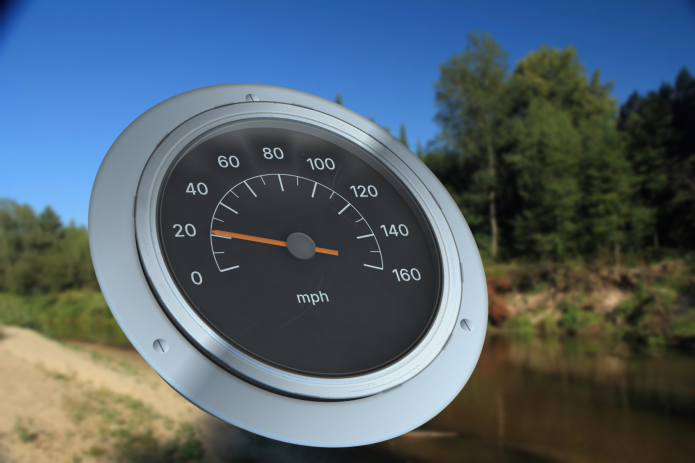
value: 20,mph
